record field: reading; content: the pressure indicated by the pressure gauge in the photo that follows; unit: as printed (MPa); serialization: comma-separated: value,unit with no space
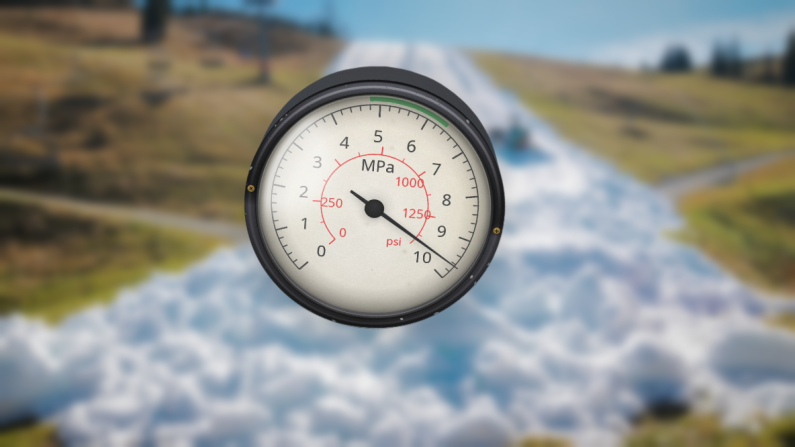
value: 9.6,MPa
